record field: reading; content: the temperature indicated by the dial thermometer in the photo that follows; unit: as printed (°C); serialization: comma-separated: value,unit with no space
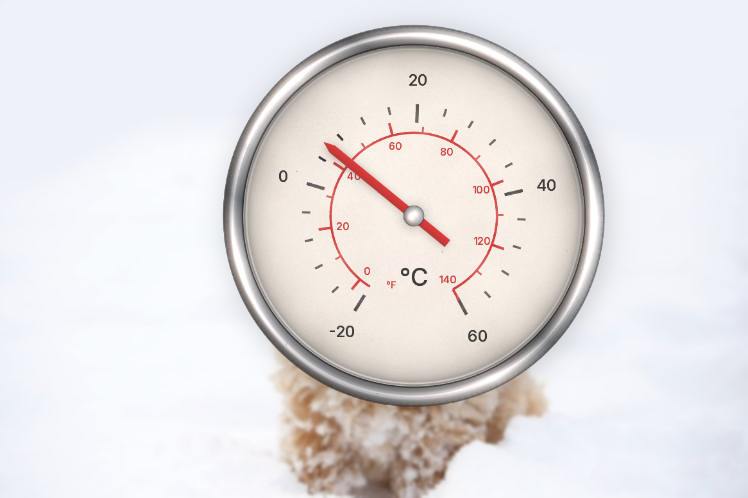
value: 6,°C
